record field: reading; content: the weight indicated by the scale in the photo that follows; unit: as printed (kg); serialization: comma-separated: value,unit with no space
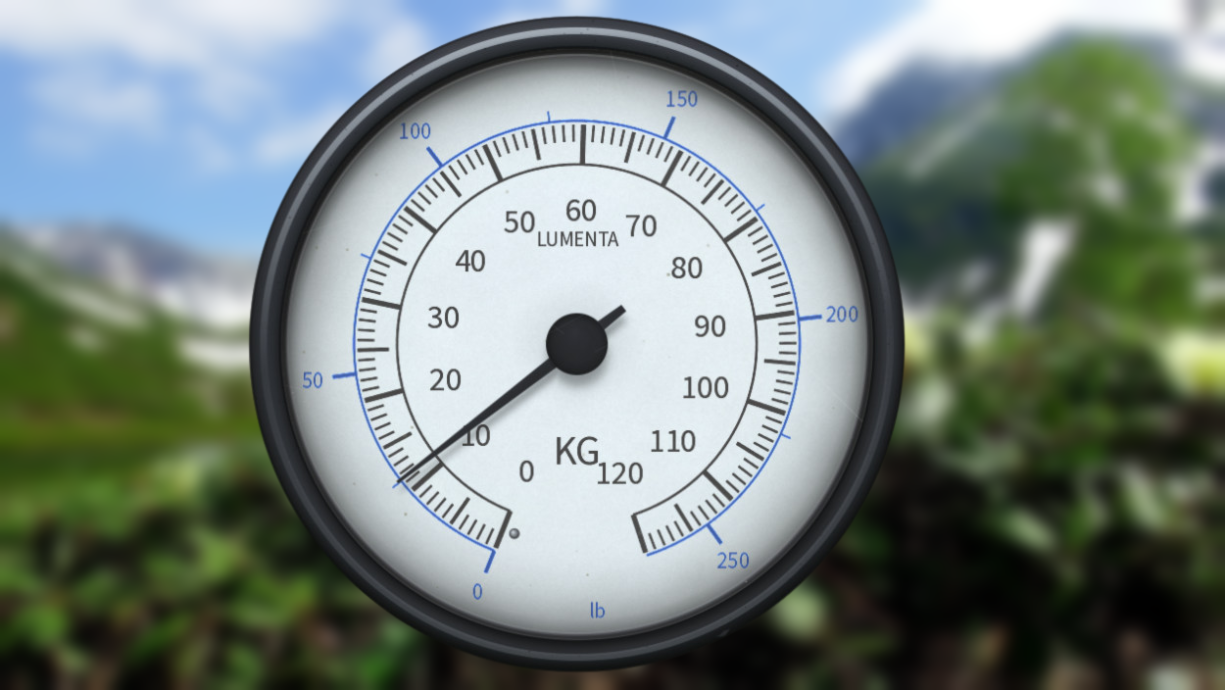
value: 11.5,kg
